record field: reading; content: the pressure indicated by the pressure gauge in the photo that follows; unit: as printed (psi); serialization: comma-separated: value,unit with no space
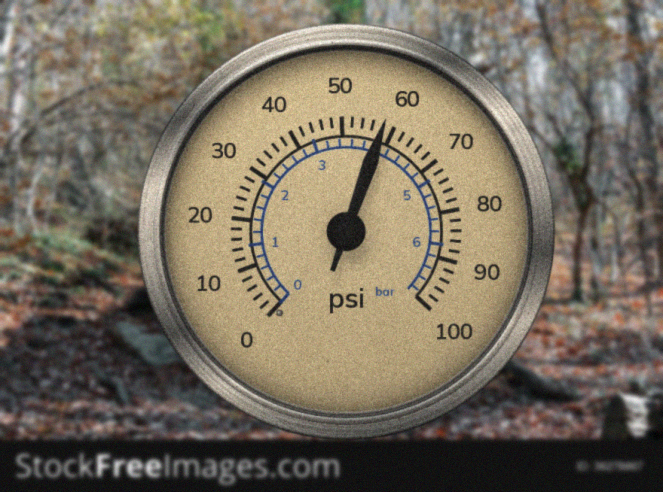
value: 58,psi
